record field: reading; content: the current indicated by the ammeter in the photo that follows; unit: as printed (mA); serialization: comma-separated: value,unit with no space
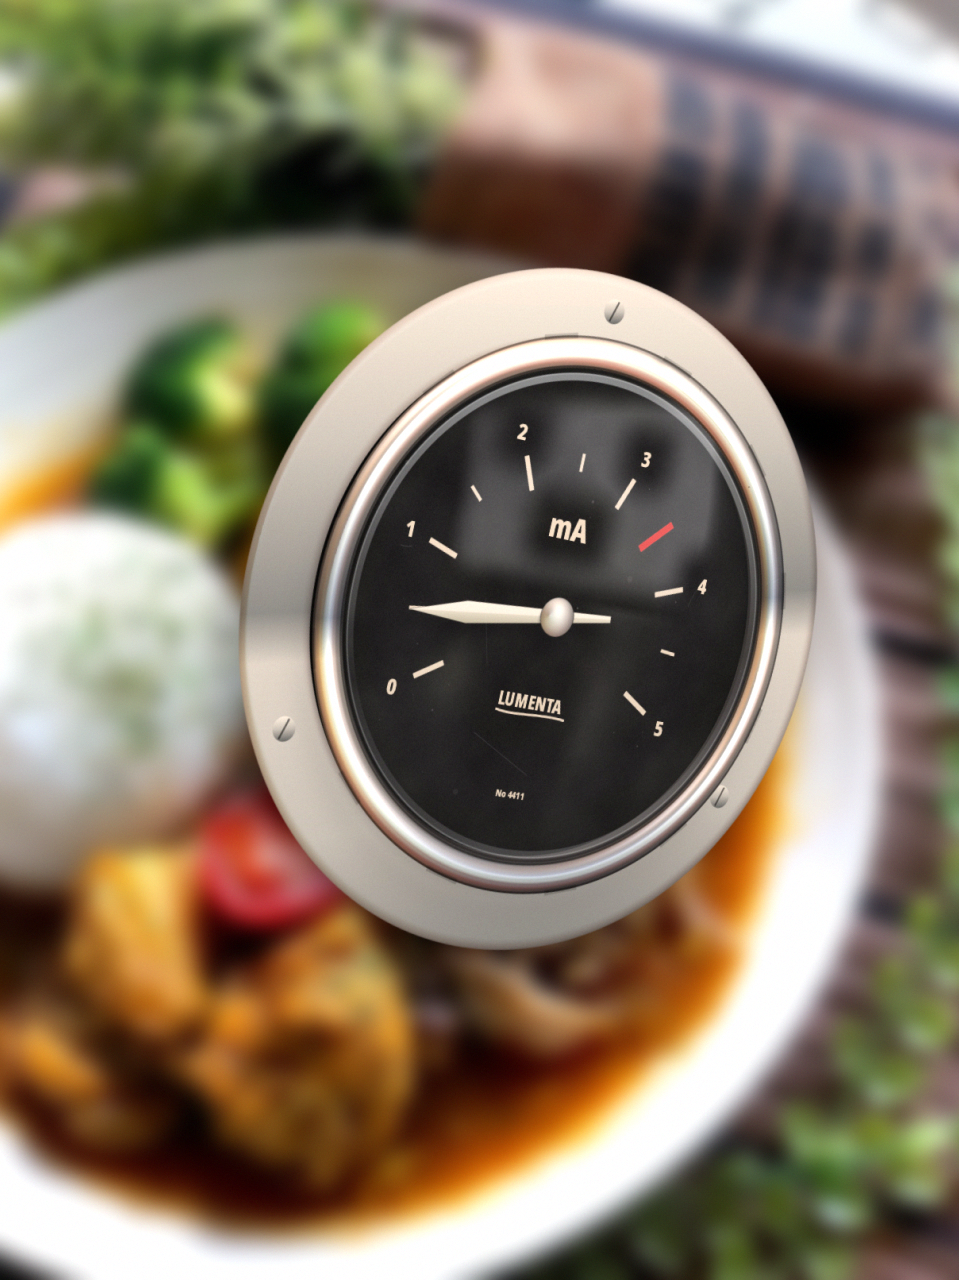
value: 0.5,mA
